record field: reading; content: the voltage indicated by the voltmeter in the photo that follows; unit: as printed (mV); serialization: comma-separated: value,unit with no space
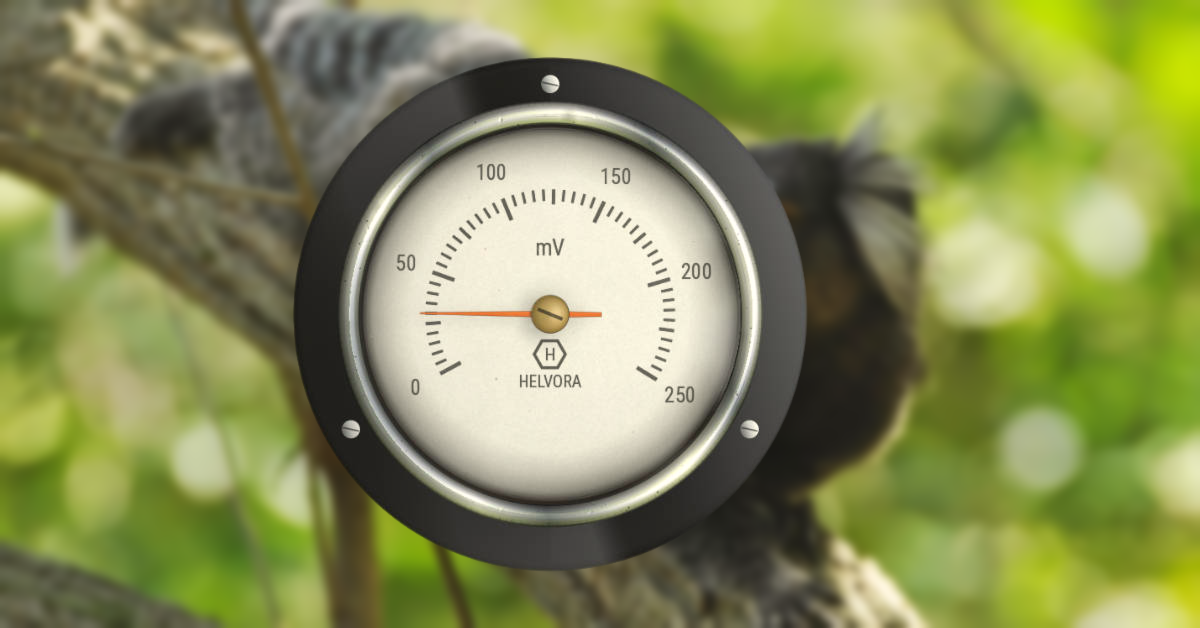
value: 30,mV
